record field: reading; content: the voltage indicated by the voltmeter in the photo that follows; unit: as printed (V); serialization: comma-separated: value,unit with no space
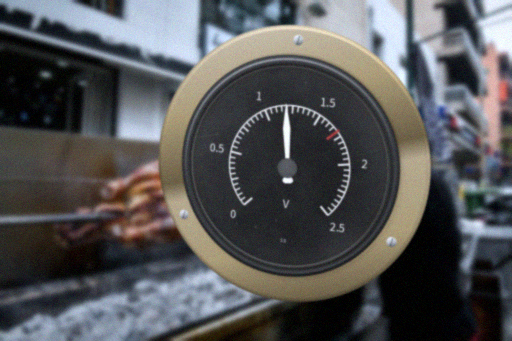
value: 1.2,V
